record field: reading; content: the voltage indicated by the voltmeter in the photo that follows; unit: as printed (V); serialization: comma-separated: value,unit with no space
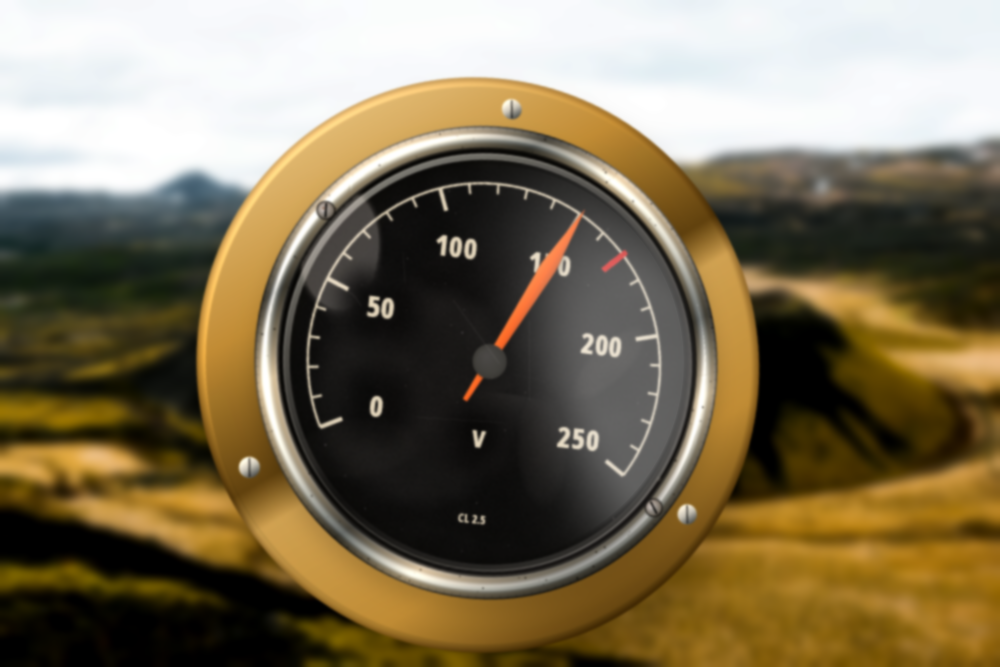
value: 150,V
